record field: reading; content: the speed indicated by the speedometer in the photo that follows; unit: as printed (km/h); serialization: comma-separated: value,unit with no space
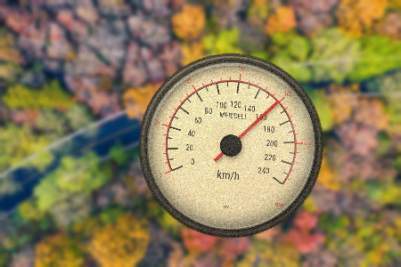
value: 160,km/h
